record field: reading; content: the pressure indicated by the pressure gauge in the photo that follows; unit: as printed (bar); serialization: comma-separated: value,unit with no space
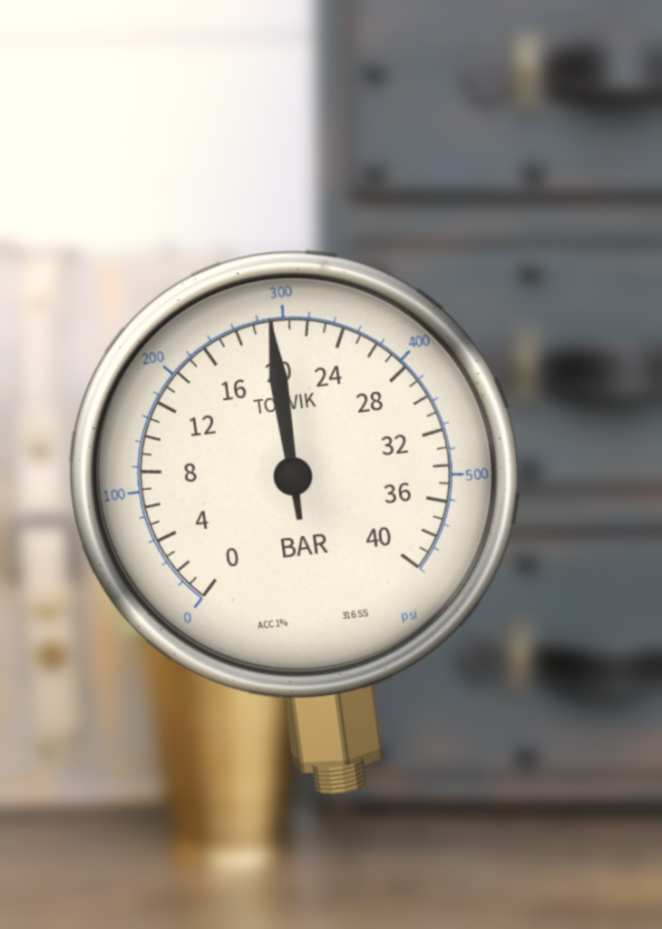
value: 20,bar
